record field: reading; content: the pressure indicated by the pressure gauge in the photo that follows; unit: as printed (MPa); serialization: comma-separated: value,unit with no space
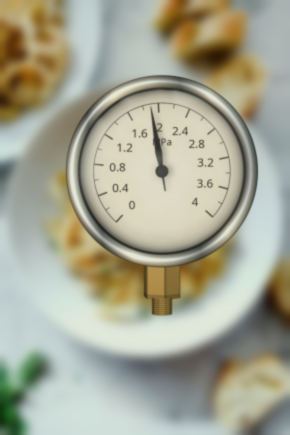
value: 1.9,MPa
